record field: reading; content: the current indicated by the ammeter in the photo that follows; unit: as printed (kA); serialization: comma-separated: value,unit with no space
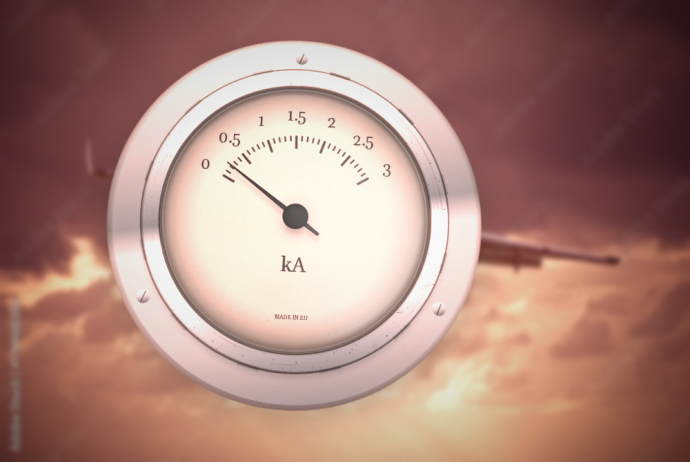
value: 0.2,kA
